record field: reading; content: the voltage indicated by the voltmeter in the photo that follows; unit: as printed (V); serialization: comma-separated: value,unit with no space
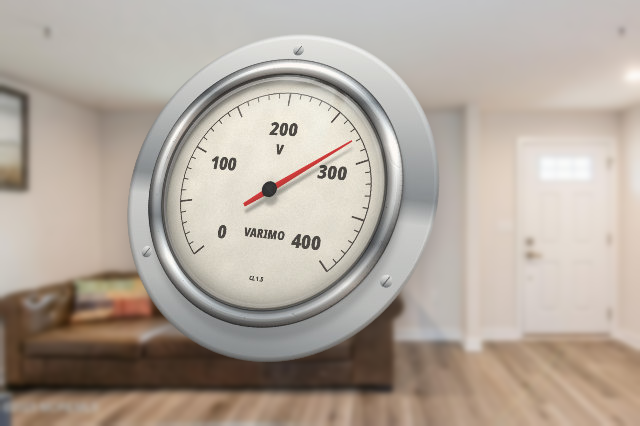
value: 280,V
